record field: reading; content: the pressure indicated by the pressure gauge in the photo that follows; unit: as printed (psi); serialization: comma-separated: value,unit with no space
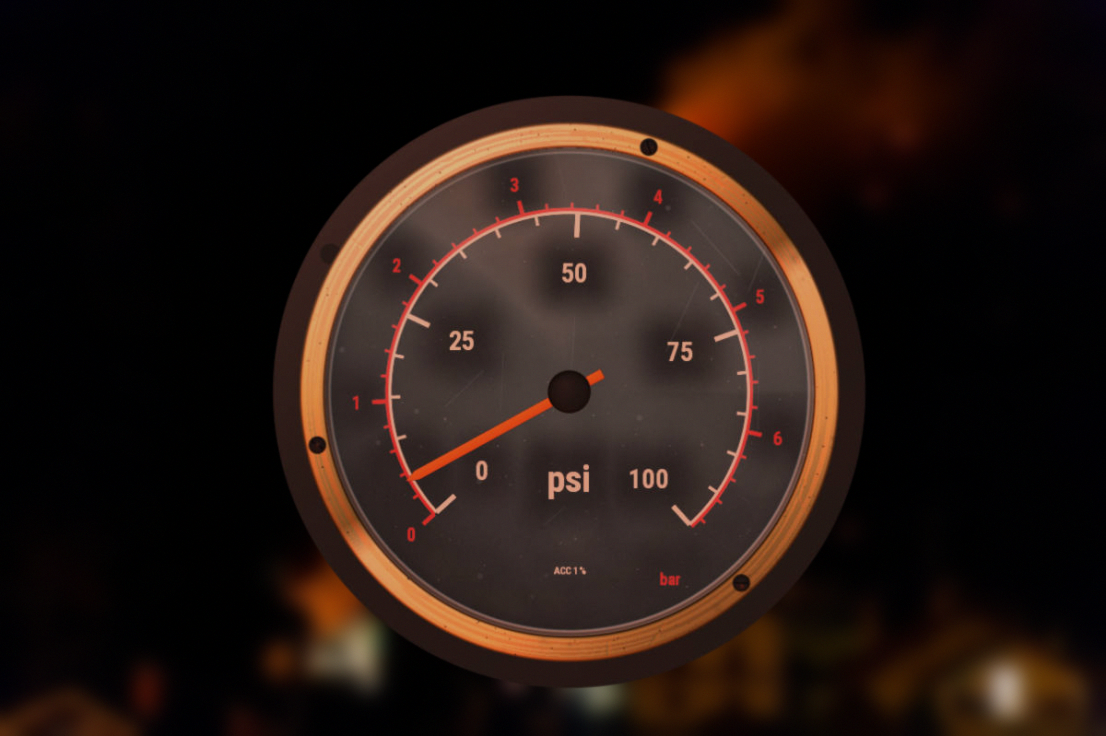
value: 5,psi
